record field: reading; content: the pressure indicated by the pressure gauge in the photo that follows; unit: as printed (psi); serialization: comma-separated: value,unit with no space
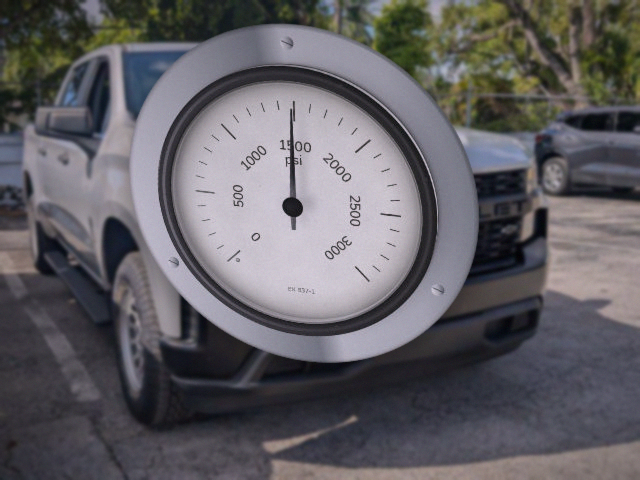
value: 1500,psi
